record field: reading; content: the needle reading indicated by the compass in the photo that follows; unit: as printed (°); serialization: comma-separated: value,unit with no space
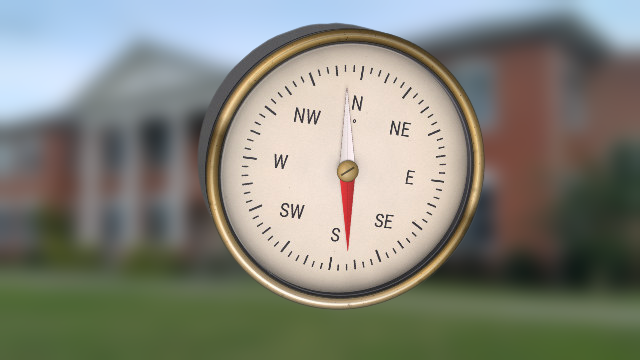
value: 170,°
